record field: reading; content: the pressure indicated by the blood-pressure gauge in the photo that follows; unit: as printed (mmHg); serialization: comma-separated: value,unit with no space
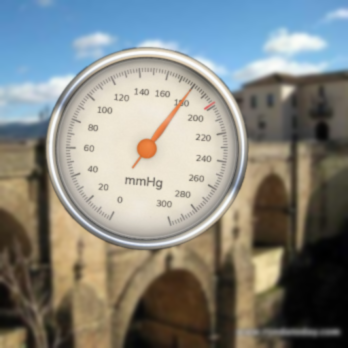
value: 180,mmHg
